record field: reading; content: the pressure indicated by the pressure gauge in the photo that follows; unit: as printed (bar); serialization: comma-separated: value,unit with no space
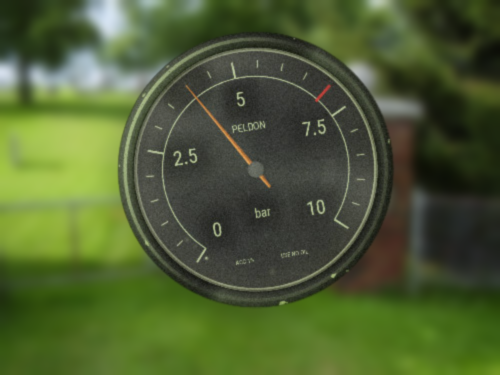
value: 4,bar
